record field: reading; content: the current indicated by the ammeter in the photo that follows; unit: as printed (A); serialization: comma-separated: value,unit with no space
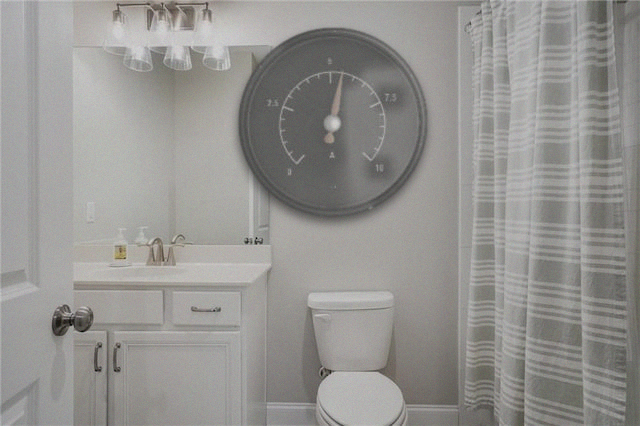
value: 5.5,A
